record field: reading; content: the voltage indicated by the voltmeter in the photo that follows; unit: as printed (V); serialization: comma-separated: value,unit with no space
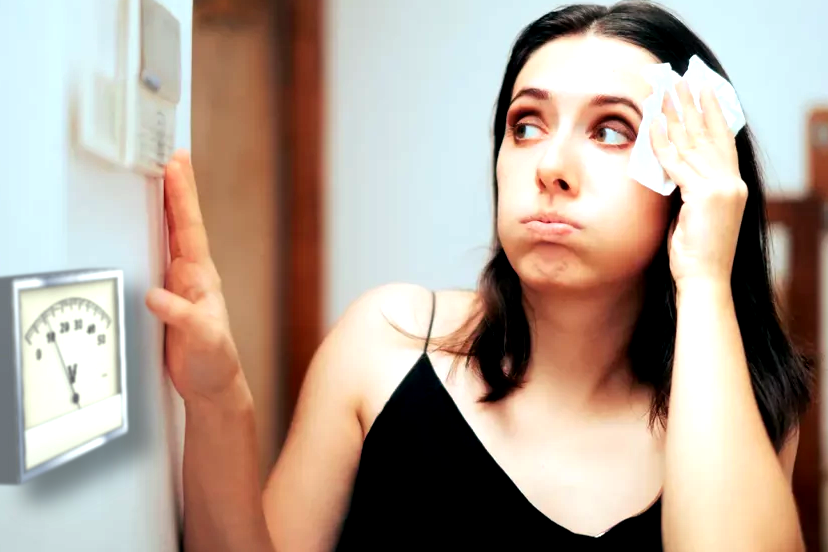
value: 10,V
